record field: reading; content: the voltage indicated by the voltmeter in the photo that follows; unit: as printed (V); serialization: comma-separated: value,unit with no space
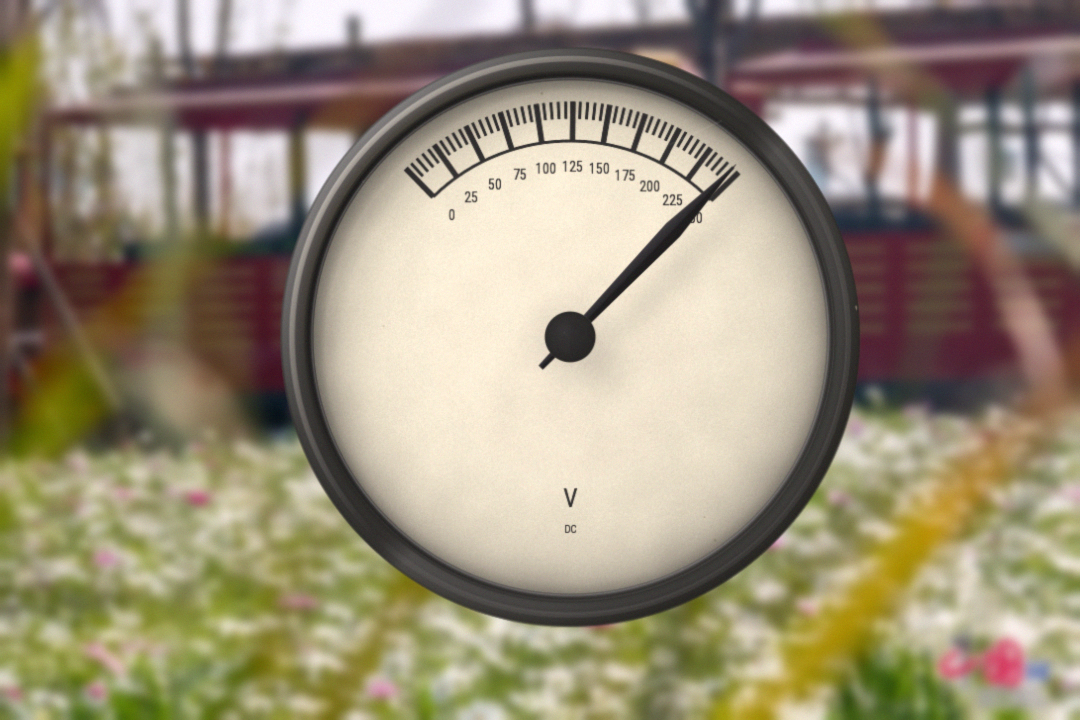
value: 245,V
